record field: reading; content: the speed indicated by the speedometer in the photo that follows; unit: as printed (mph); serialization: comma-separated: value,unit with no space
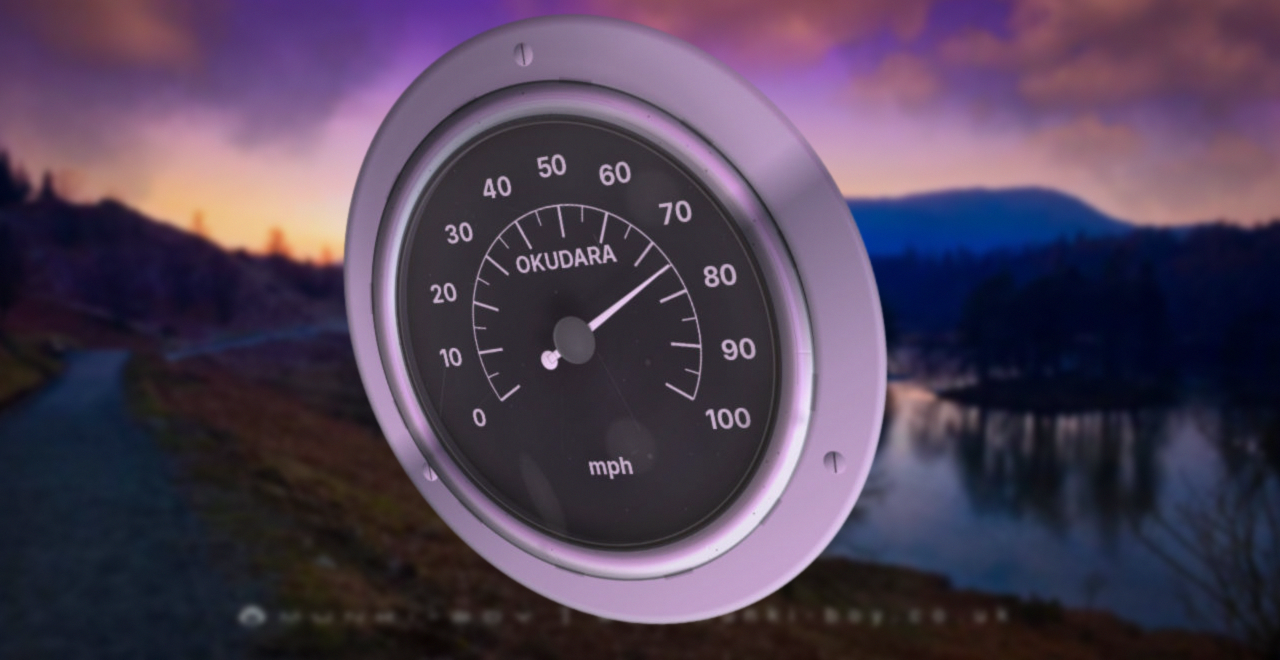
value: 75,mph
